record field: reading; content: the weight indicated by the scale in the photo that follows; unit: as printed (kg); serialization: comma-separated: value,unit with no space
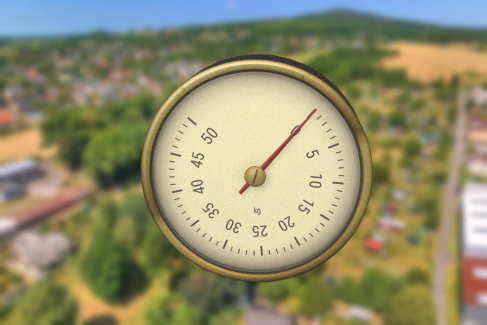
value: 0,kg
